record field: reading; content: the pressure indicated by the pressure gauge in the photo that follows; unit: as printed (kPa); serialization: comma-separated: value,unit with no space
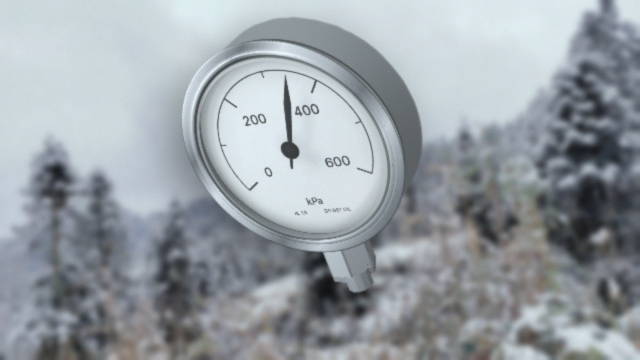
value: 350,kPa
